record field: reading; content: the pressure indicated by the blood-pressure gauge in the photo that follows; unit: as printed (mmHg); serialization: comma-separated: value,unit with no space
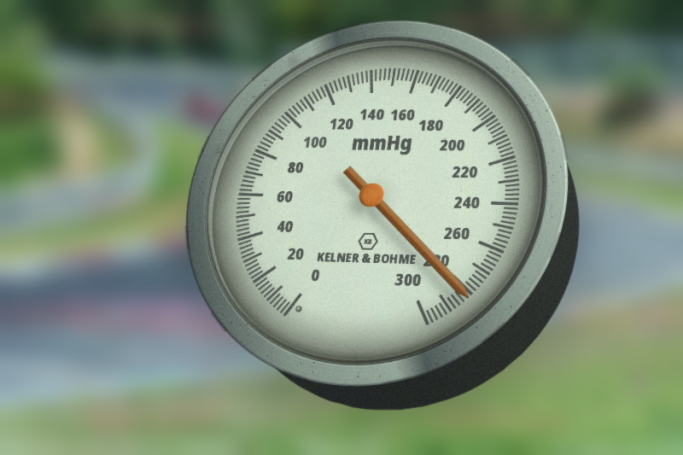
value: 282,mmHg
